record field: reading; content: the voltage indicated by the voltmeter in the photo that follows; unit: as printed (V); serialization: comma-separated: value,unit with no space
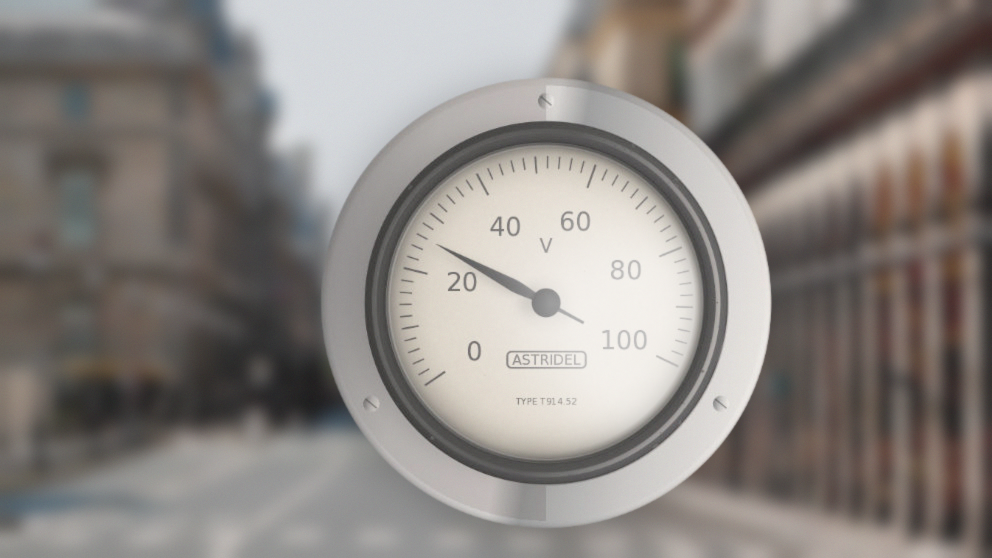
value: 26,V
